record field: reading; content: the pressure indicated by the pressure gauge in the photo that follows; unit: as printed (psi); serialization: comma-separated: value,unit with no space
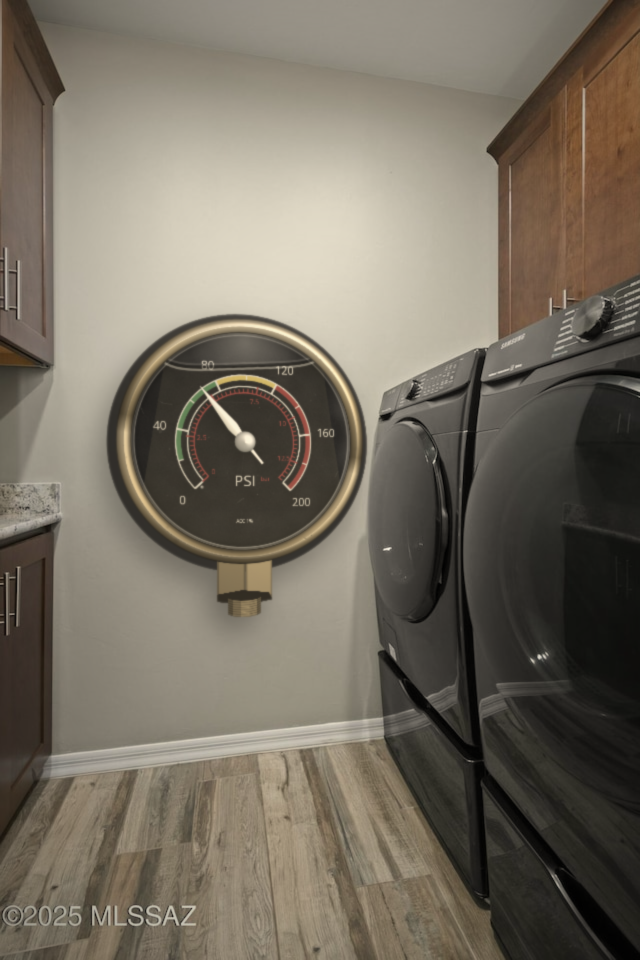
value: 70,psi
